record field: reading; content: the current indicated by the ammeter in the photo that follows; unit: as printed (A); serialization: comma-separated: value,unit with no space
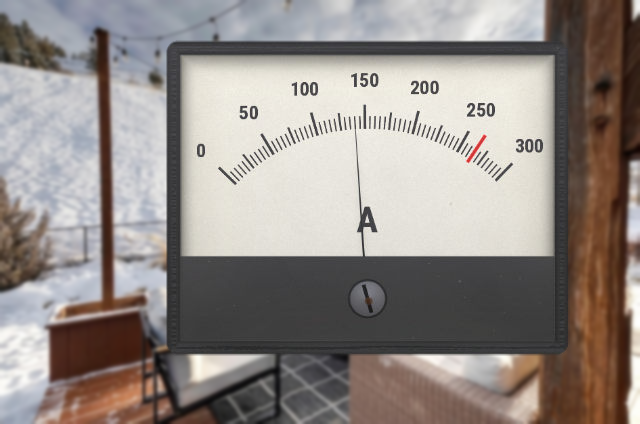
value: 140,A
